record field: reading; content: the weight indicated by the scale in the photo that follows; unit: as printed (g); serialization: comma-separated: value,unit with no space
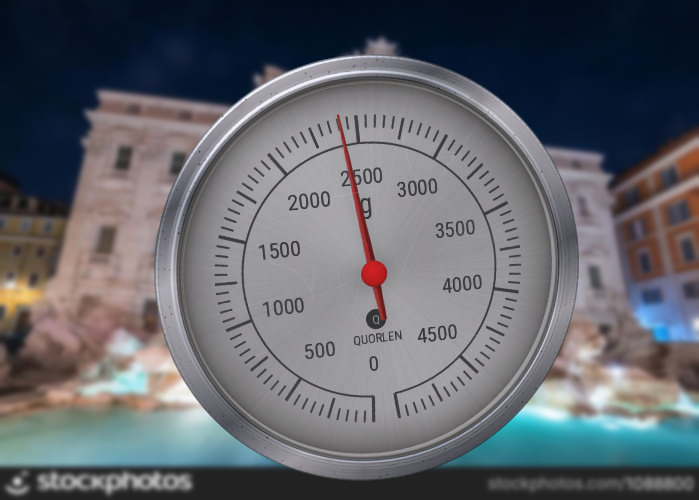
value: 2400,g
